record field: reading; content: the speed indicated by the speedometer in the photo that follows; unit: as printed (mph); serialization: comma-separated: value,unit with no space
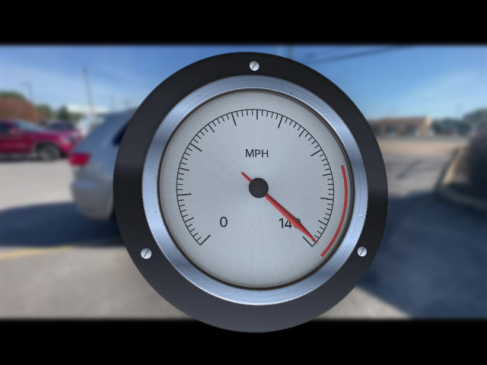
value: 138,mph
